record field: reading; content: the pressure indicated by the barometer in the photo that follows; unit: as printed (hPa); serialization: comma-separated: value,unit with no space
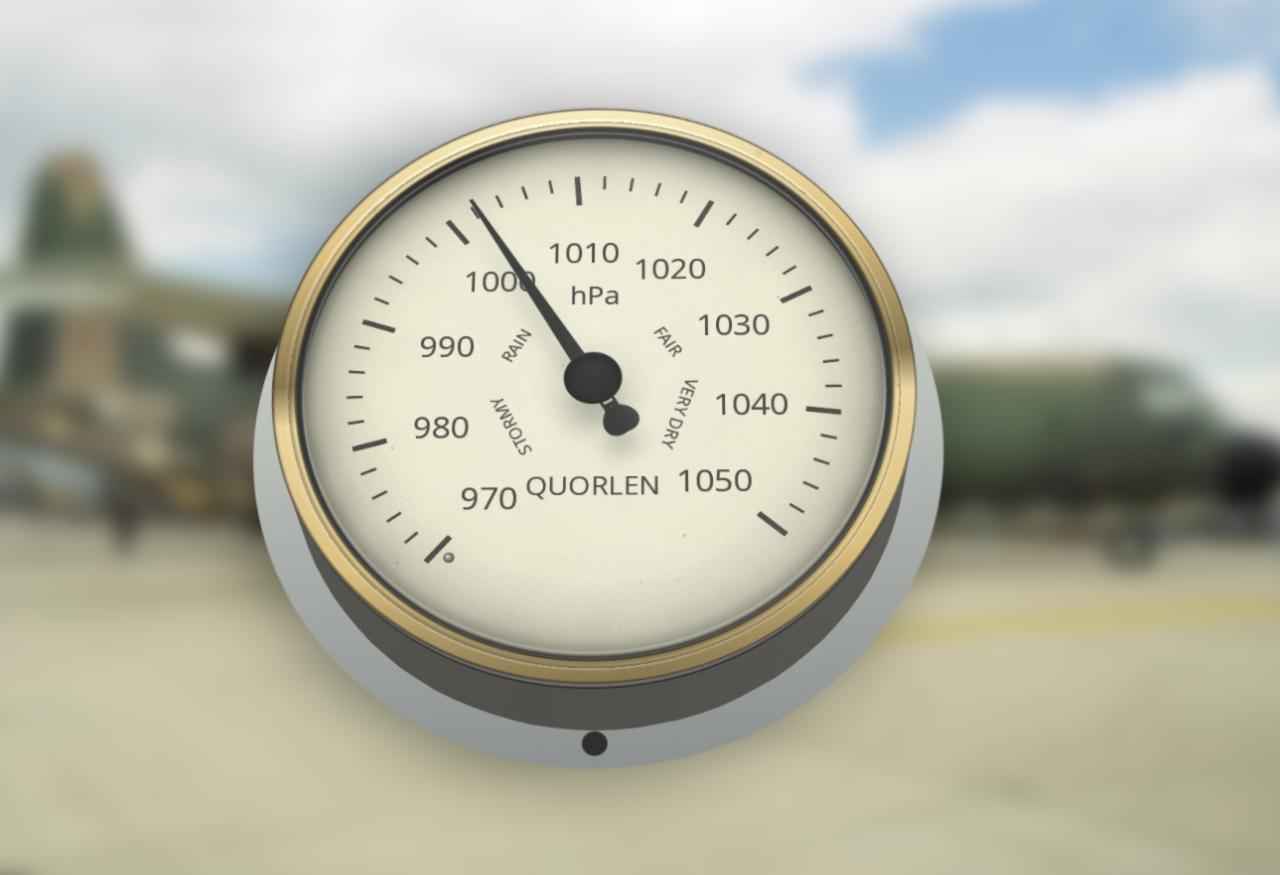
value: 1002,hPa
